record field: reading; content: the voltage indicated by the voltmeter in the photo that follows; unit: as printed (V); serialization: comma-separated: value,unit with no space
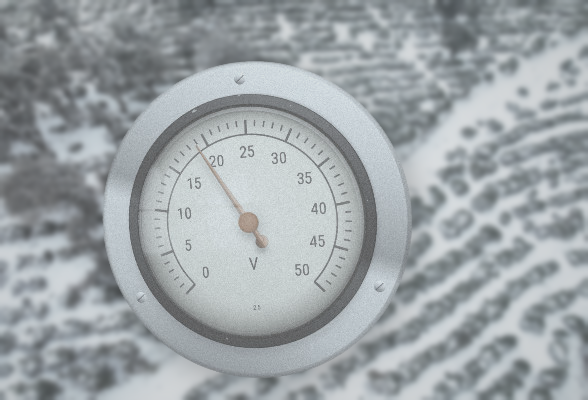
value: 19,V
